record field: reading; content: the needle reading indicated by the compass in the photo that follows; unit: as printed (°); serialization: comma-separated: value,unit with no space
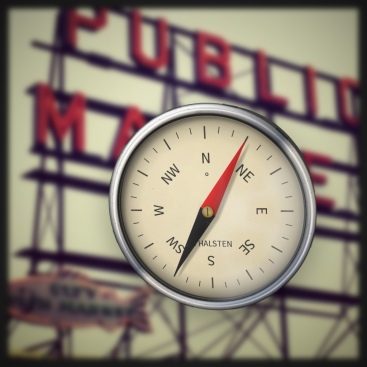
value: 30,°
